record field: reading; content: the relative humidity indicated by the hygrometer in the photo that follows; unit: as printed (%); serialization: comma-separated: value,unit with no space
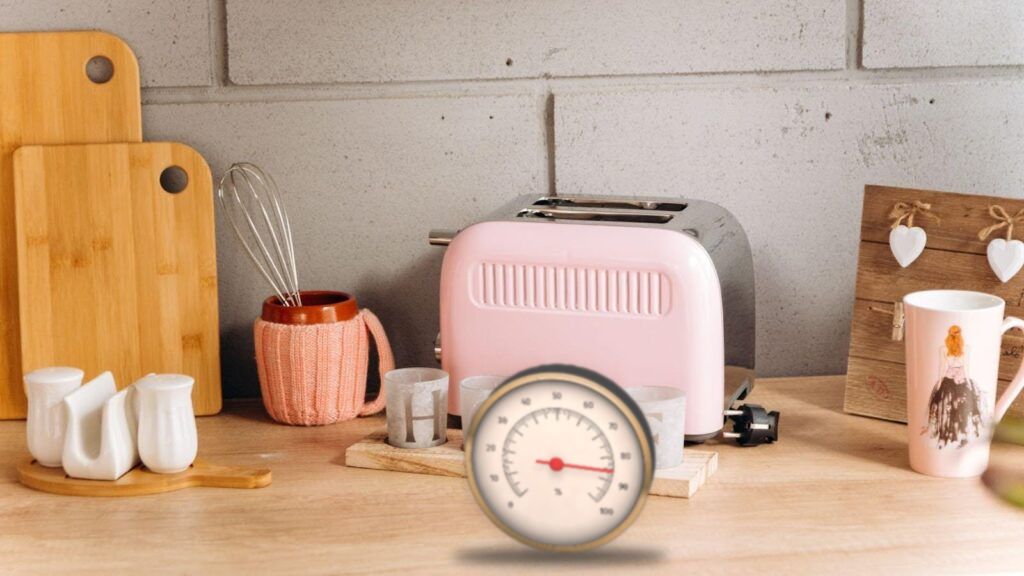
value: 85,%
